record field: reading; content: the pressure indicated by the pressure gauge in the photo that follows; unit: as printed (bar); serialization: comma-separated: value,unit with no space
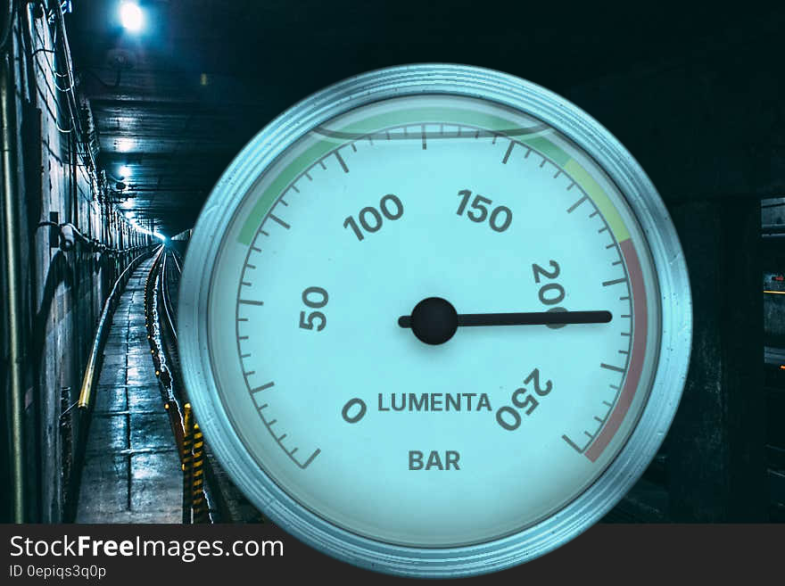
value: 210,bar
